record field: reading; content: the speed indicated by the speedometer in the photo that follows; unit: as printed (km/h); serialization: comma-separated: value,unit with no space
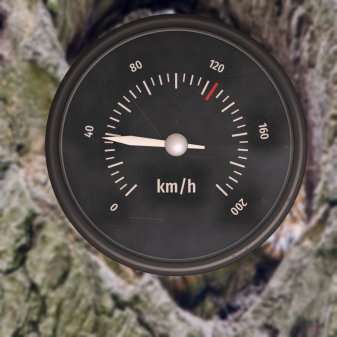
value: 37.5,km/h
